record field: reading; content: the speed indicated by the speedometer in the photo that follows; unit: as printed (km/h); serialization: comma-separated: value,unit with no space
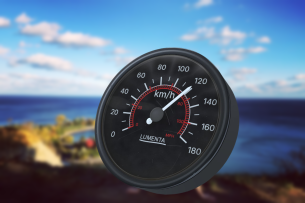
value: 120,km/h
